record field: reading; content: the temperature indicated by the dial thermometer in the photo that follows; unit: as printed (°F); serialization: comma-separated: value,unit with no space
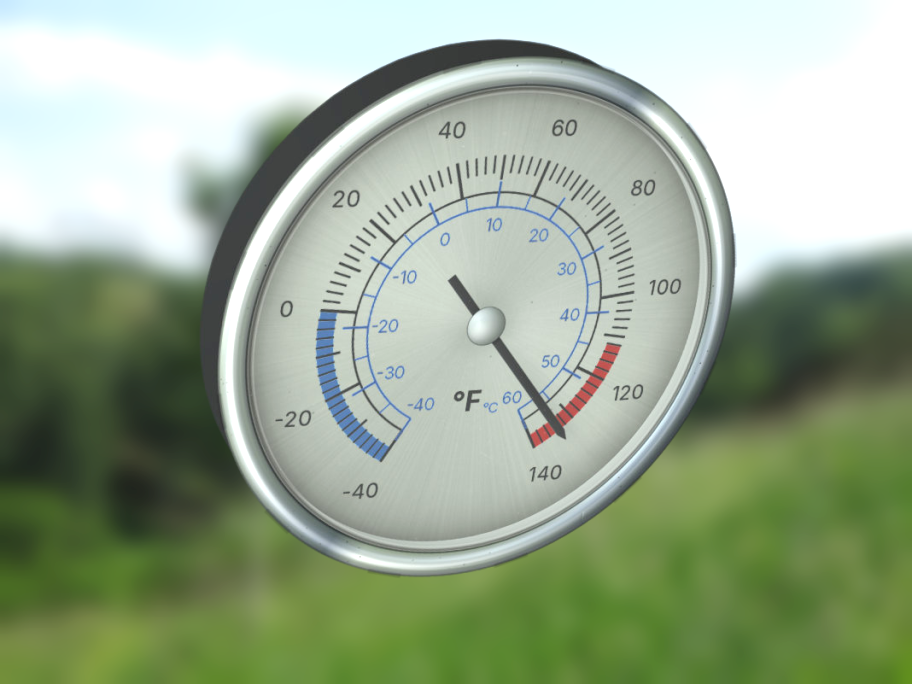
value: 134,°F
